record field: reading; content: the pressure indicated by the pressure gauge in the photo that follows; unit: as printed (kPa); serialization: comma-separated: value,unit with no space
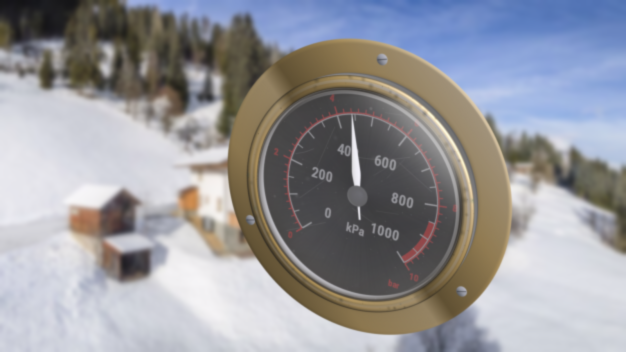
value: 450,kPa
